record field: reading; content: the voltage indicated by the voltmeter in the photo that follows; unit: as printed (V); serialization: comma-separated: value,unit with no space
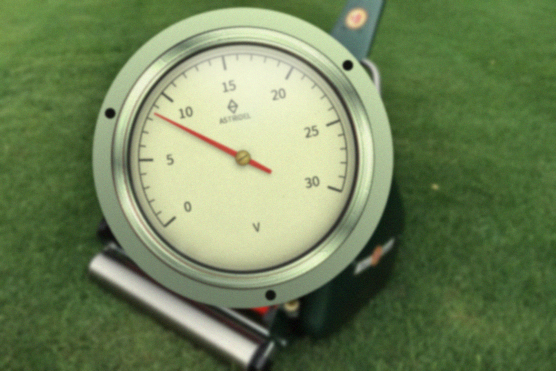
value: 8.5,V
